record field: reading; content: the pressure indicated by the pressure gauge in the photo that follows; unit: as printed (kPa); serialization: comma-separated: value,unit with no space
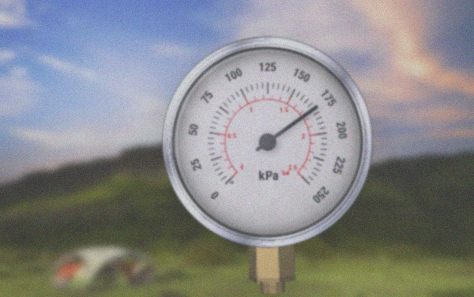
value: 175,kPa
